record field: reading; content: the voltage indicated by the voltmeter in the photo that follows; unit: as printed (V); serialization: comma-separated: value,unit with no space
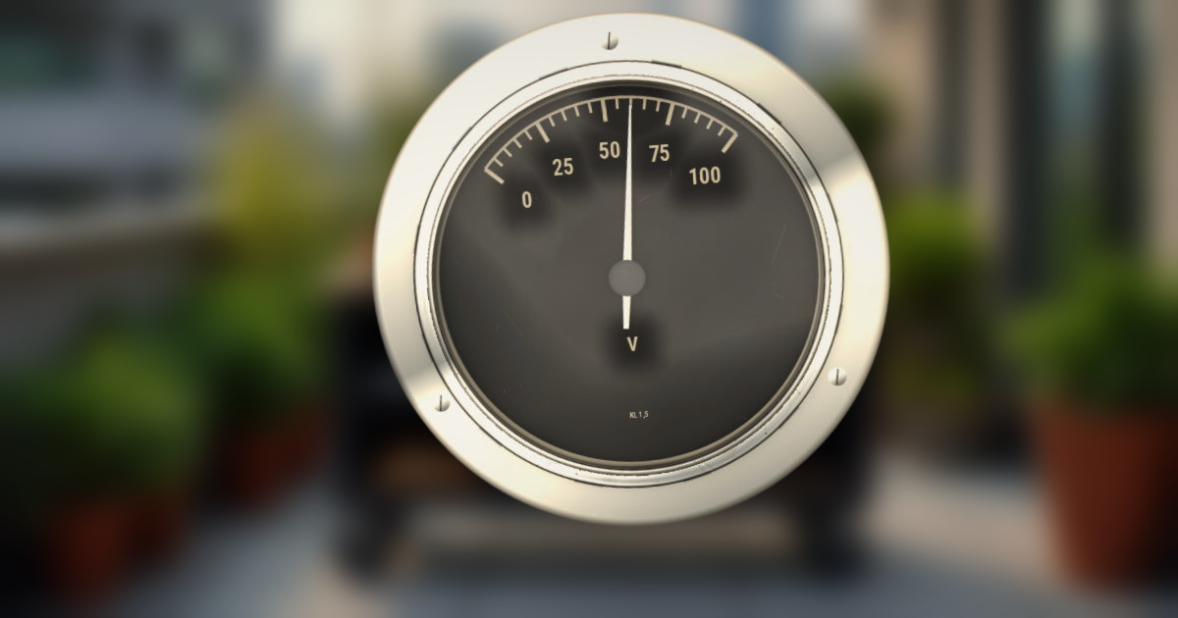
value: 60,V
